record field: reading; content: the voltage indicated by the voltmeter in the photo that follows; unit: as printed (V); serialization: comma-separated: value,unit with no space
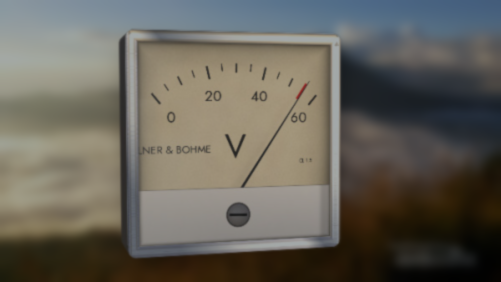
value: 55,V
